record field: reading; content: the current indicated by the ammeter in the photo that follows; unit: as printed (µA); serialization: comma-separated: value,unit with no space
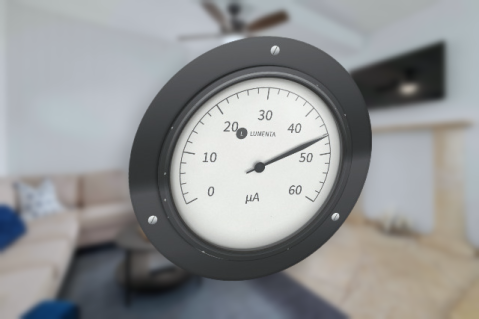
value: 46,µA
